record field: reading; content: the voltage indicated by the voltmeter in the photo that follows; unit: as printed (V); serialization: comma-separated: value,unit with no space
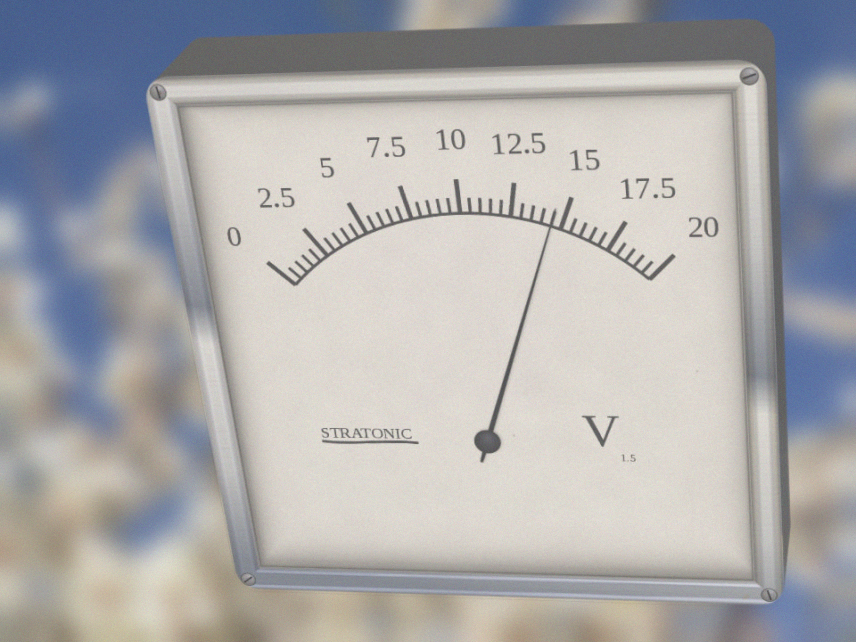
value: 14.5,V
